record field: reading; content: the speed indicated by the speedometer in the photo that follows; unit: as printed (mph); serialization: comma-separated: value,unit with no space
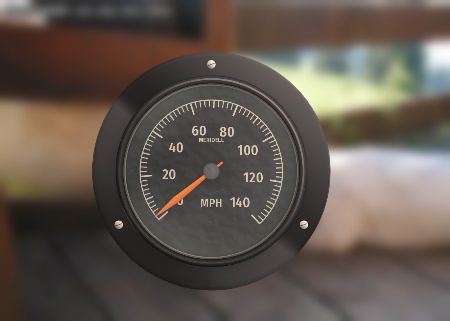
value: 2,mph
